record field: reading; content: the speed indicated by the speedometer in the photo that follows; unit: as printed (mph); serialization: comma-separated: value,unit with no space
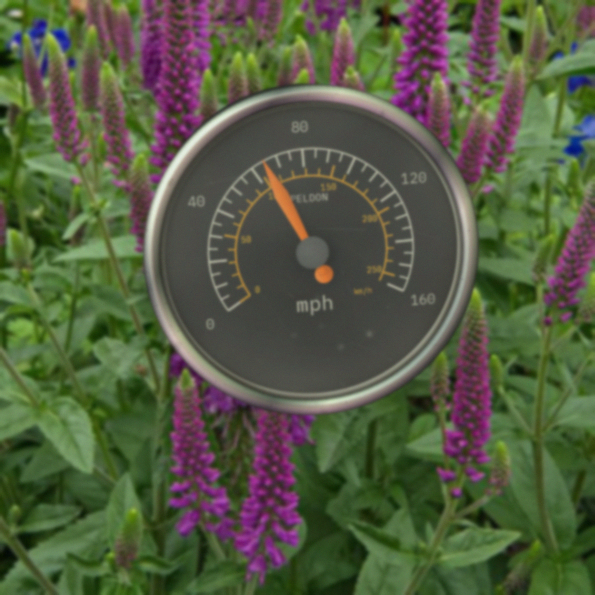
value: 65,mph
